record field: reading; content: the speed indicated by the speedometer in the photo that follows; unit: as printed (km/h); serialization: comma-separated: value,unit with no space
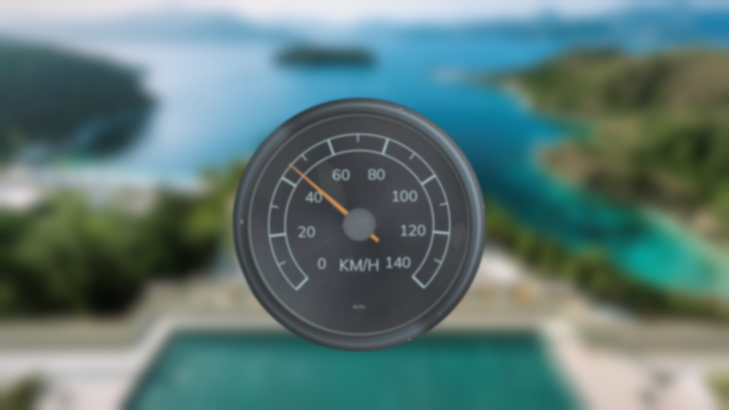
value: 45,km/h
